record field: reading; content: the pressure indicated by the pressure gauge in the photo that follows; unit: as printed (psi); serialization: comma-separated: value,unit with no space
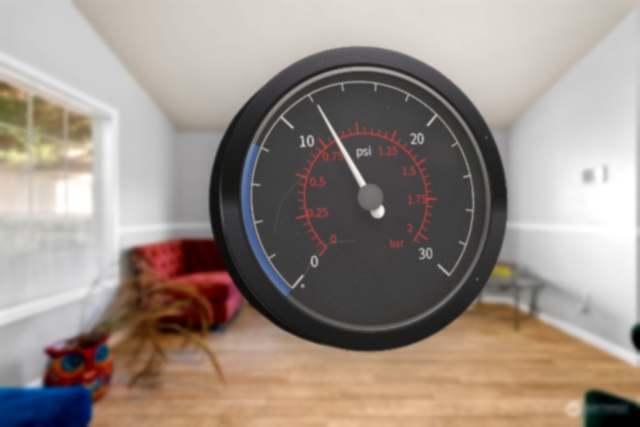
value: 12,psi
